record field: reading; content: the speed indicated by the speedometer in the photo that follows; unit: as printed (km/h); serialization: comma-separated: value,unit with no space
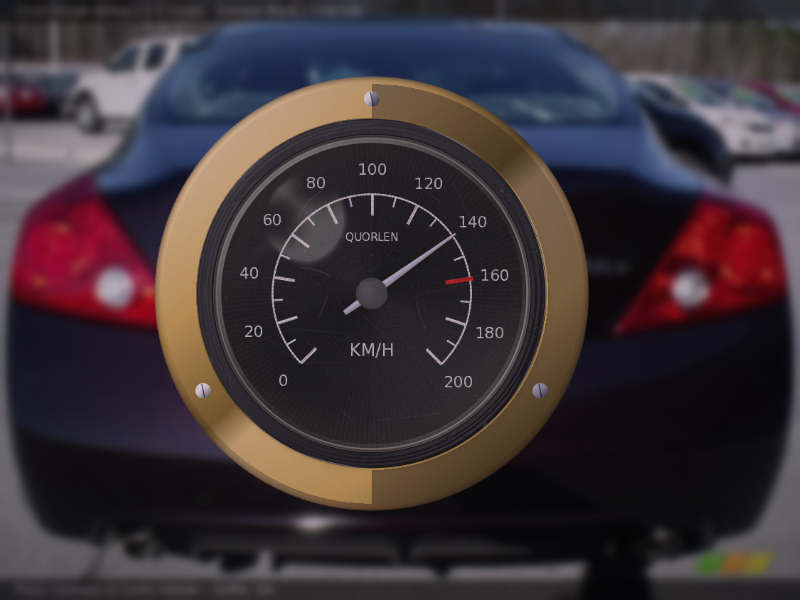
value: 140,km/h
